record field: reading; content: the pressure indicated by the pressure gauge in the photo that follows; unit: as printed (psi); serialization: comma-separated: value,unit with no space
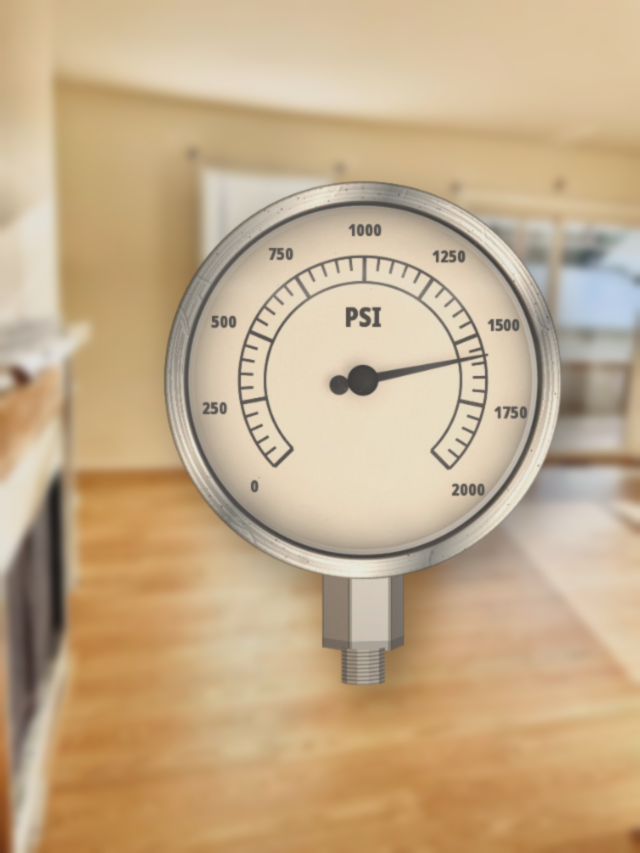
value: 1575,psi
